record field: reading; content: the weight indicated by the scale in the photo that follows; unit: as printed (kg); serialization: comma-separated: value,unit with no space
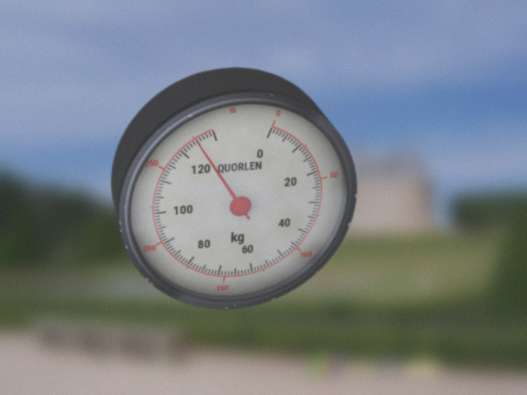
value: 125,kg
